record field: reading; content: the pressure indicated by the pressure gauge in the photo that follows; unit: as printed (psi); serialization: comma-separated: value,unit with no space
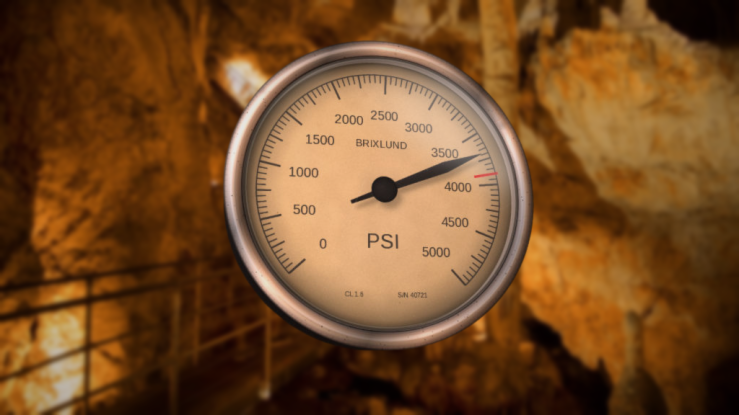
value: 3700,psi
